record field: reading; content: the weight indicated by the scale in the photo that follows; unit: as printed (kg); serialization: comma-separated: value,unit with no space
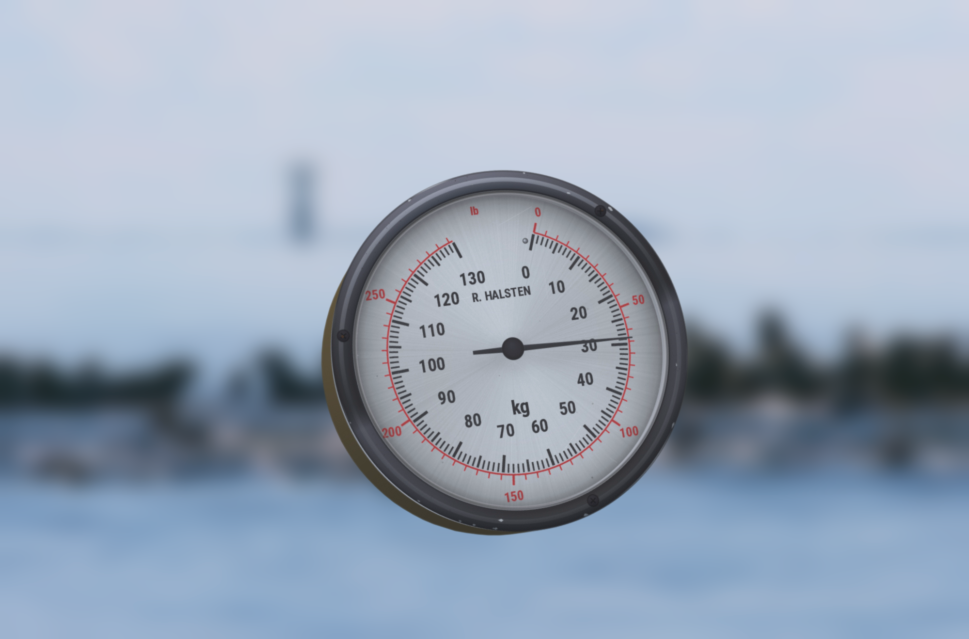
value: 29,kg
